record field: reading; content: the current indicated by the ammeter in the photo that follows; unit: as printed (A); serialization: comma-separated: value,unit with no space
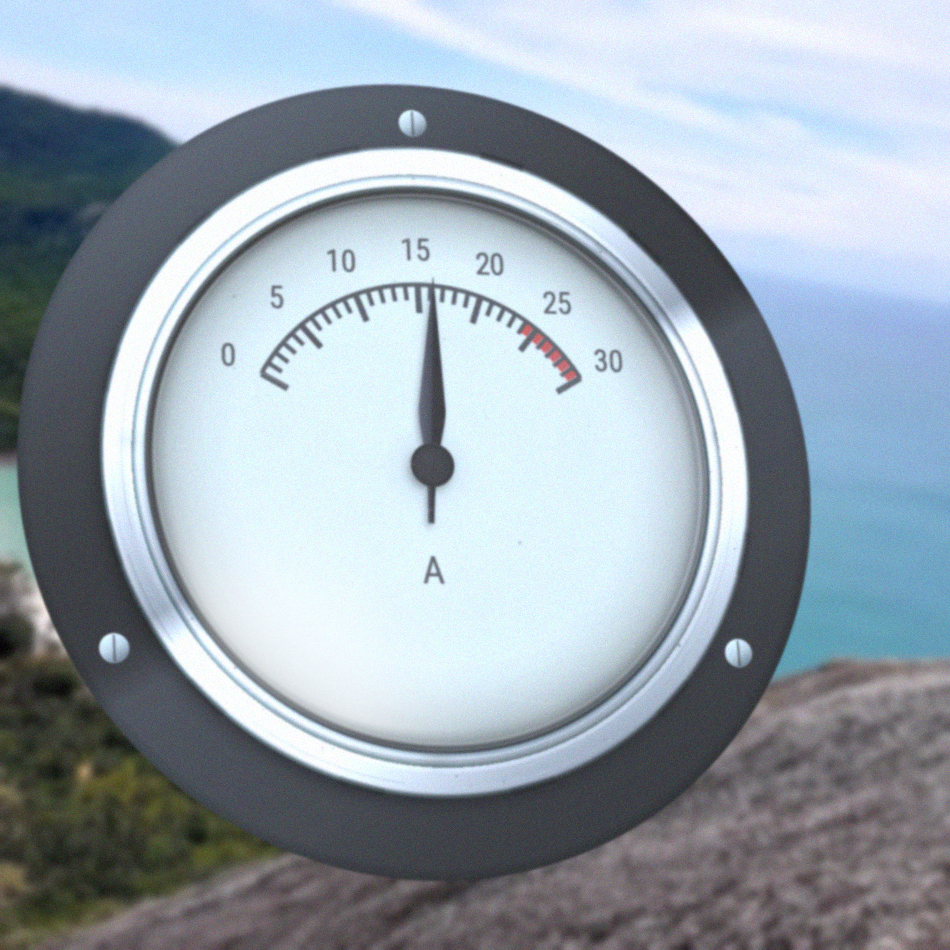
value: 16,A
